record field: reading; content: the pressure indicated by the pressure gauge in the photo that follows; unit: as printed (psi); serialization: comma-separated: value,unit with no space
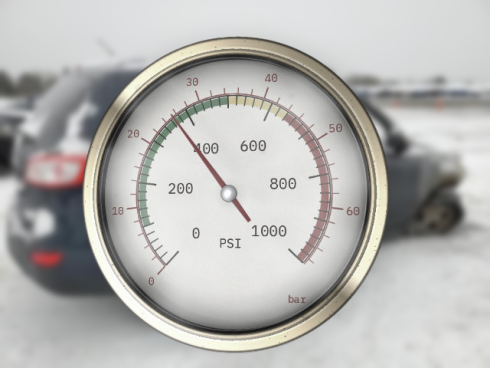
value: 370,psi
